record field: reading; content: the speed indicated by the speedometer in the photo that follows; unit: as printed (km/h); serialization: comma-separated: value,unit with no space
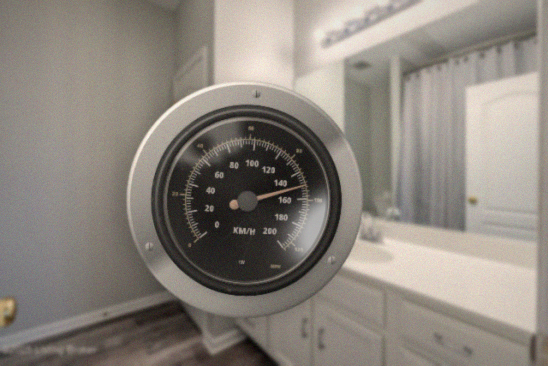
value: 150,km/h
